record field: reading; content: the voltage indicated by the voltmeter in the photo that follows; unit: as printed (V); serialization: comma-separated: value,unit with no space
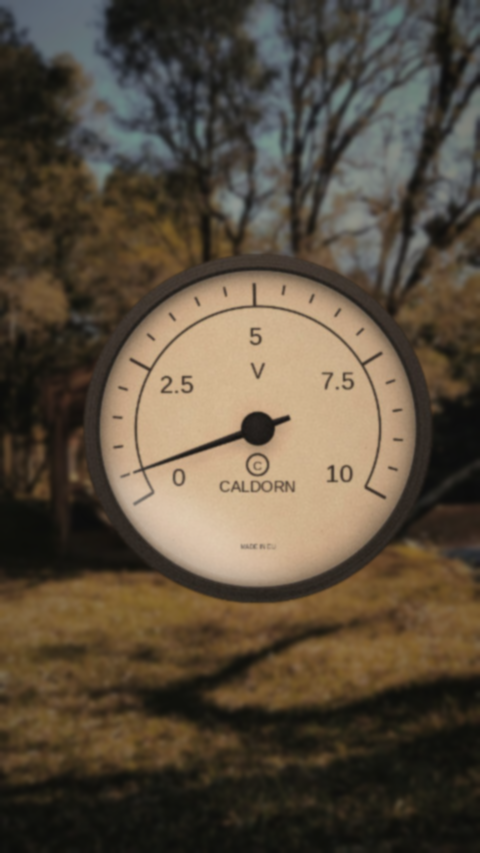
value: 0.5,V
